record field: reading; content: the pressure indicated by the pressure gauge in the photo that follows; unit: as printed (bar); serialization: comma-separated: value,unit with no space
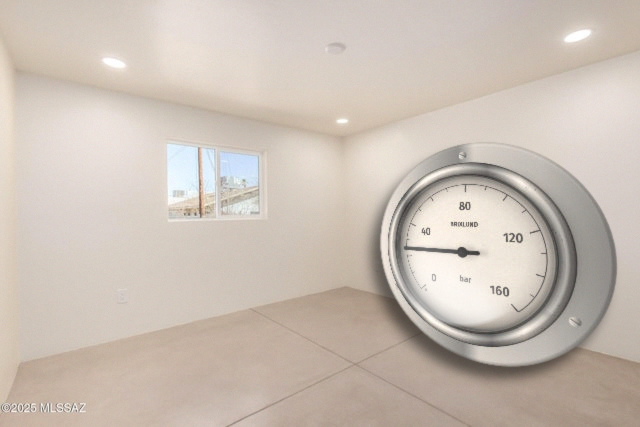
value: 25,bar
